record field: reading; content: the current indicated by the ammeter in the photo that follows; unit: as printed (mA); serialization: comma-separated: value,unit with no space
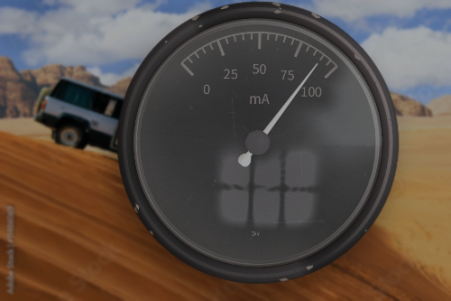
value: 90,mA
